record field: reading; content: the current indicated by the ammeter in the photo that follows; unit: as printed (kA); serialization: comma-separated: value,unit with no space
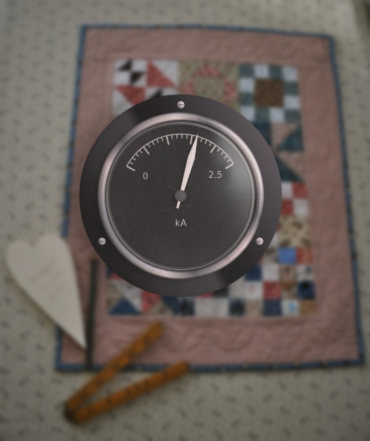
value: 1.6,kA
